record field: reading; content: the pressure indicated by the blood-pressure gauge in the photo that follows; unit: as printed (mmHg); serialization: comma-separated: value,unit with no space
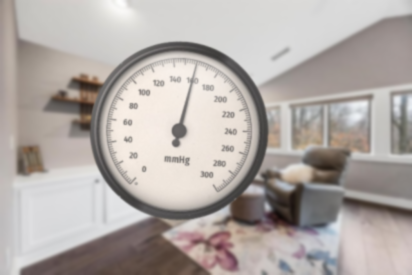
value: 160,mmHg
